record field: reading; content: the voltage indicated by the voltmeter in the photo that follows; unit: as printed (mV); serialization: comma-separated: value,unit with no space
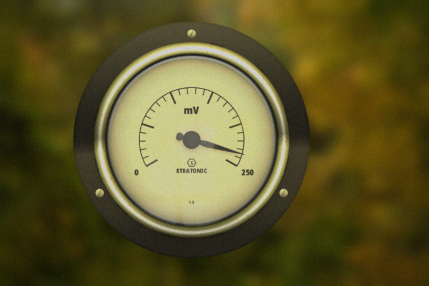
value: 235,mV
